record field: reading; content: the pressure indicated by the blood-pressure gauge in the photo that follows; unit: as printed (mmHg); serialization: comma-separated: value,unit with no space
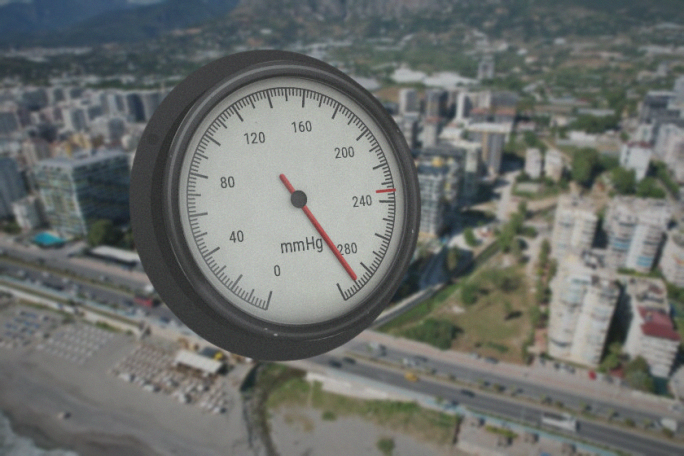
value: 290,mmHg
